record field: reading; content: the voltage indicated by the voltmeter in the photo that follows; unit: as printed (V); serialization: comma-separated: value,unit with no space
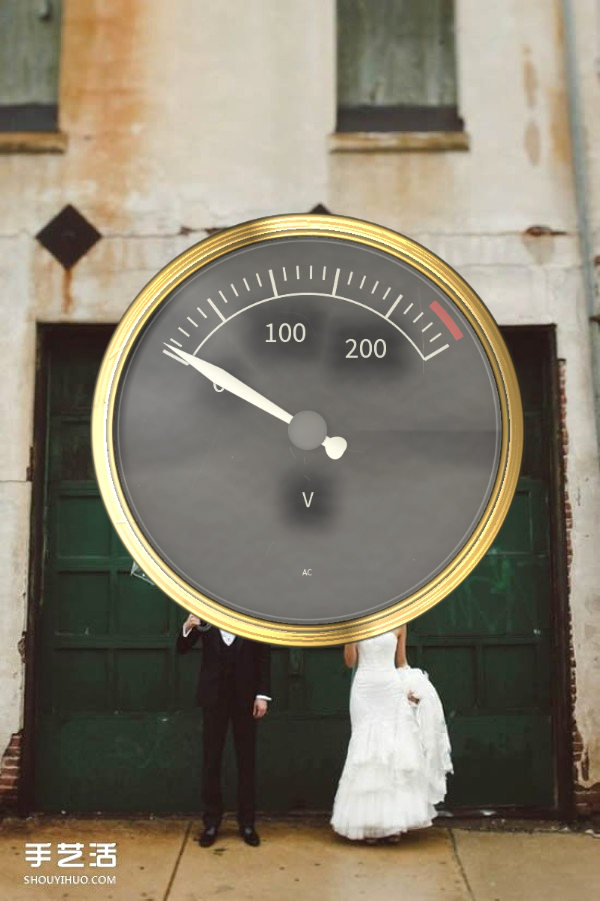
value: 5,V
